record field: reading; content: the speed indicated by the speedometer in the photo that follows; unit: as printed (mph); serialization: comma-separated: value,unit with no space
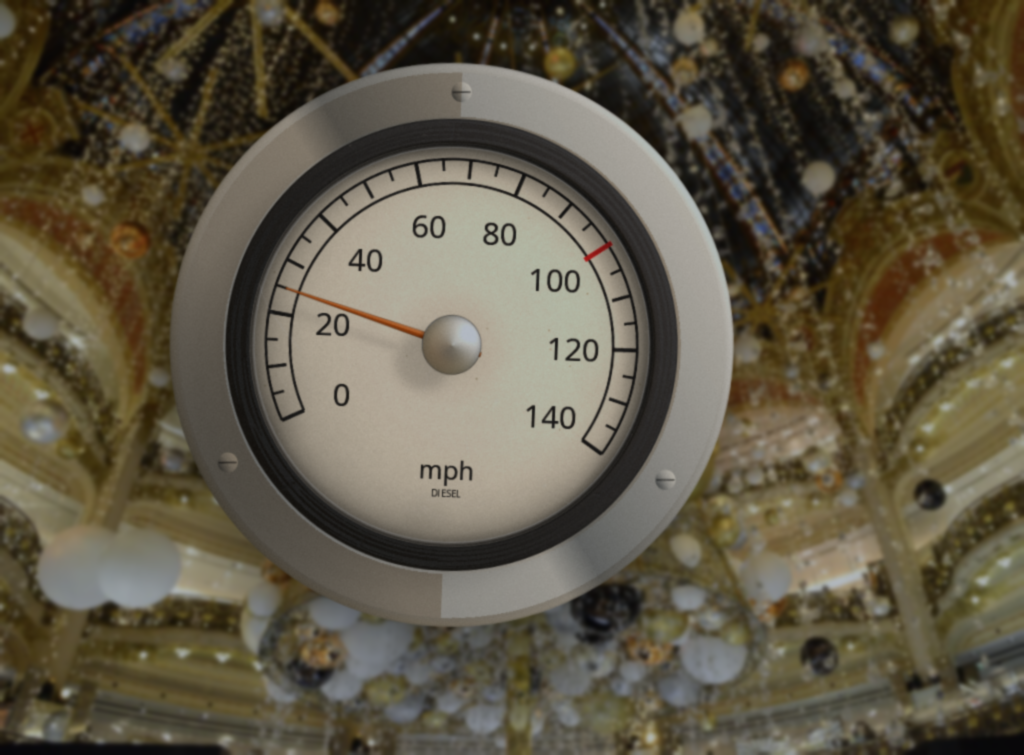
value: 25,mph
